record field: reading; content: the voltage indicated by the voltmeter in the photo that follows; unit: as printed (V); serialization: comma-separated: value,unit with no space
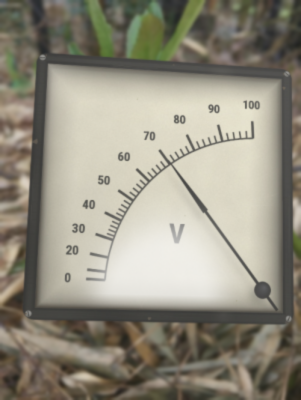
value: 70,V
